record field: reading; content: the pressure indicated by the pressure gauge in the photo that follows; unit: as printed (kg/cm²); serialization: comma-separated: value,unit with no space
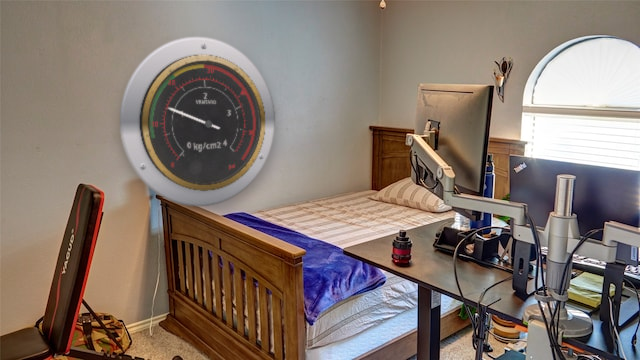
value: 1,kg/cm²
